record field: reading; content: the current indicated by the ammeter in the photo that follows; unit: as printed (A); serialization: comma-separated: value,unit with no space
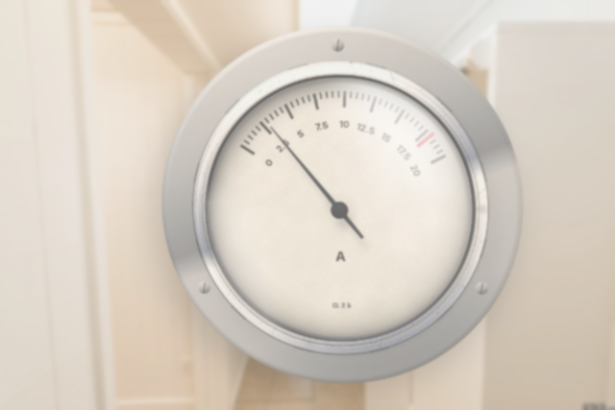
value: 3,A
